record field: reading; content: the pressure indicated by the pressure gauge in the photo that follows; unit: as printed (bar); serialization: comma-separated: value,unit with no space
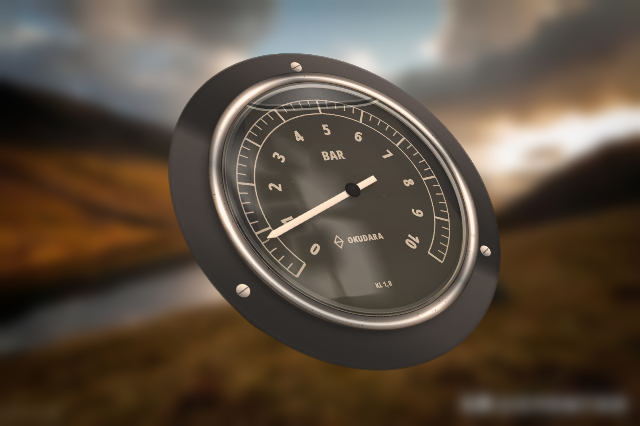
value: 0.8,bar
